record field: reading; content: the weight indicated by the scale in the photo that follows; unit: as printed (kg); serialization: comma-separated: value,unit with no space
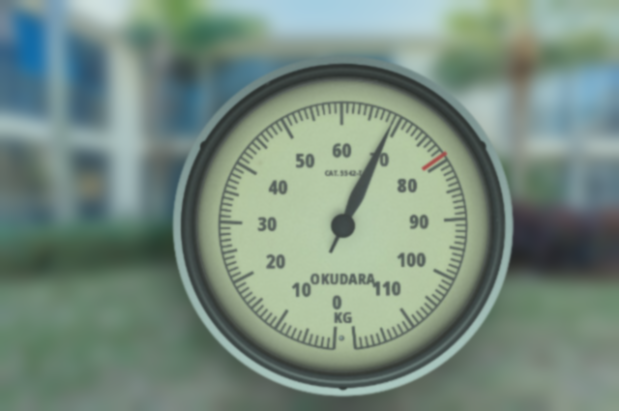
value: 69,kg
